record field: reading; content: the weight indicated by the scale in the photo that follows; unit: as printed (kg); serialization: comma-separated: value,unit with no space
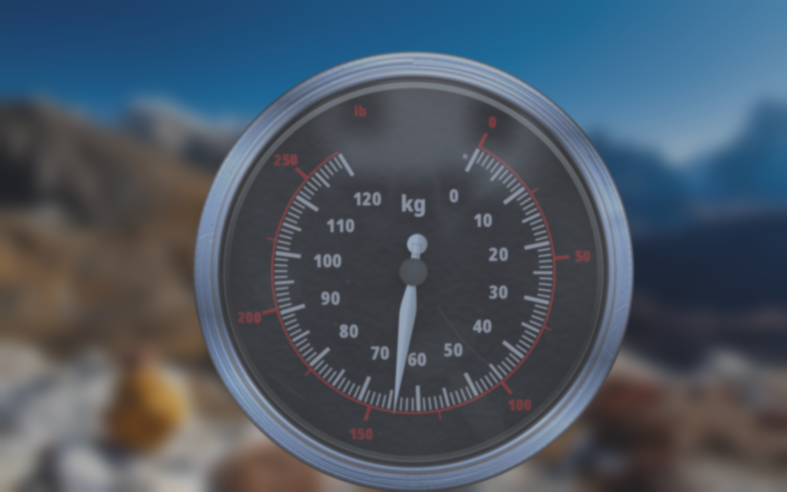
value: 64,kg
